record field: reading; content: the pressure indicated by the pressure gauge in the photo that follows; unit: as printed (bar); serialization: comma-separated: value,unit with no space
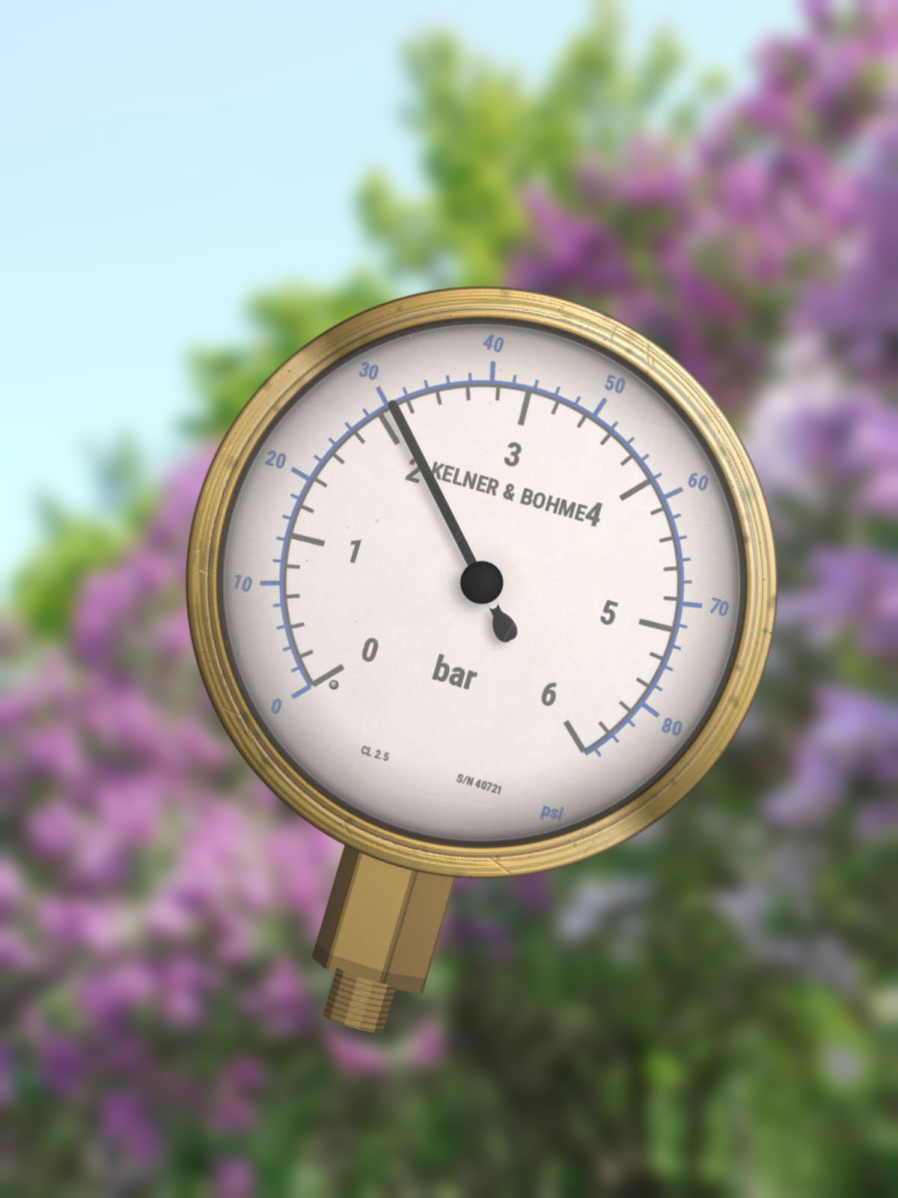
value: 2.1,bar
